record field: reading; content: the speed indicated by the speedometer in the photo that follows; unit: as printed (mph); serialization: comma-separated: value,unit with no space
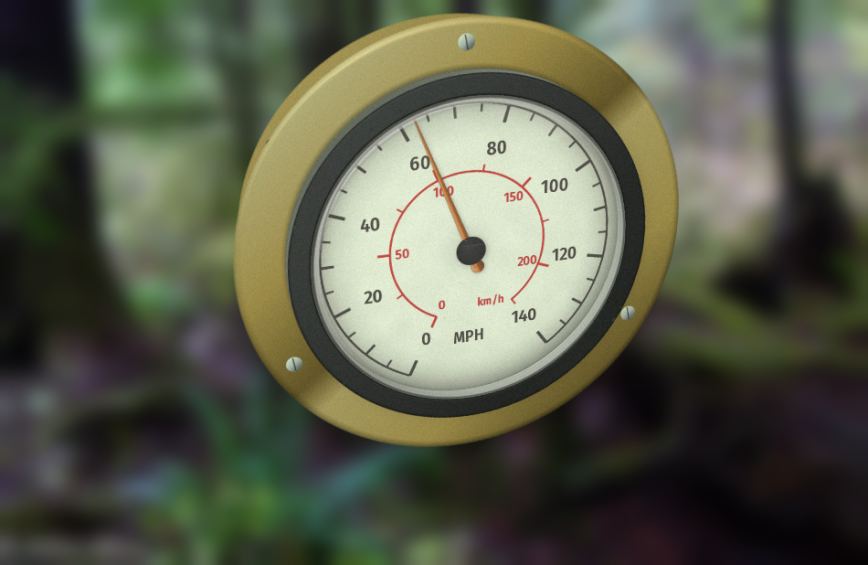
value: 62.5,mph
